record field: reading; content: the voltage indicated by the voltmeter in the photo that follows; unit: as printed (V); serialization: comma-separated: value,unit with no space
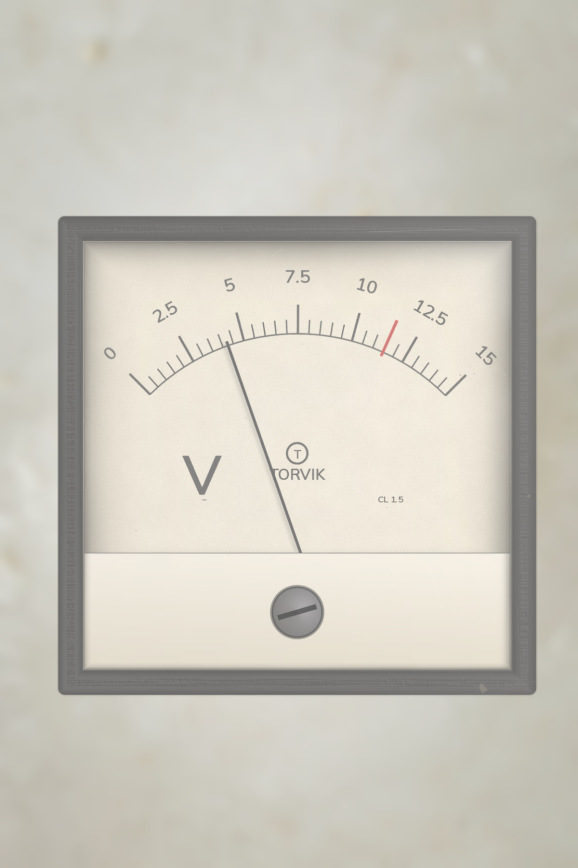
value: 4.25,V
